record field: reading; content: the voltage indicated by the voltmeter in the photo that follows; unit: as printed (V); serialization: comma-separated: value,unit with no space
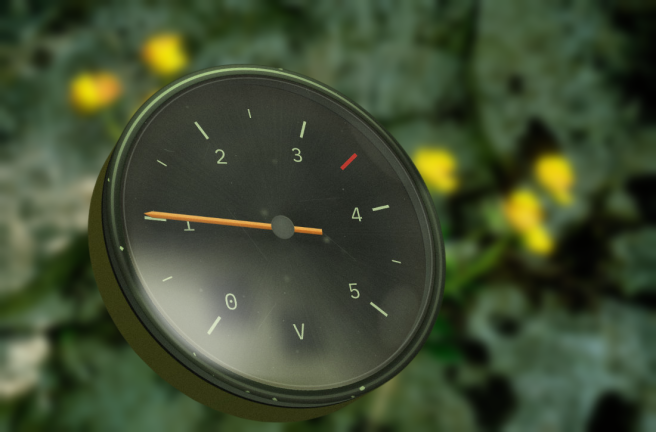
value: 1,V
